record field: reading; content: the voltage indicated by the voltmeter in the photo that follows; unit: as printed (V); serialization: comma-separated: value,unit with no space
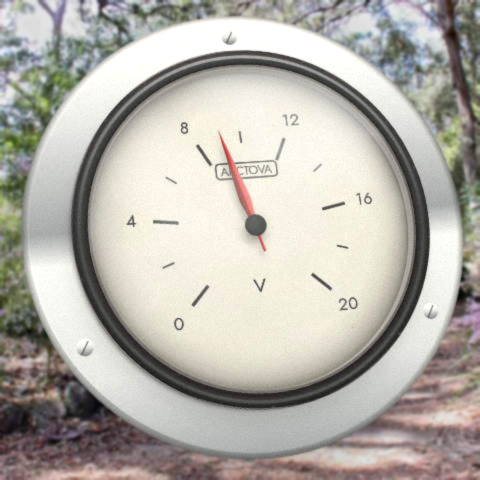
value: 9,V
